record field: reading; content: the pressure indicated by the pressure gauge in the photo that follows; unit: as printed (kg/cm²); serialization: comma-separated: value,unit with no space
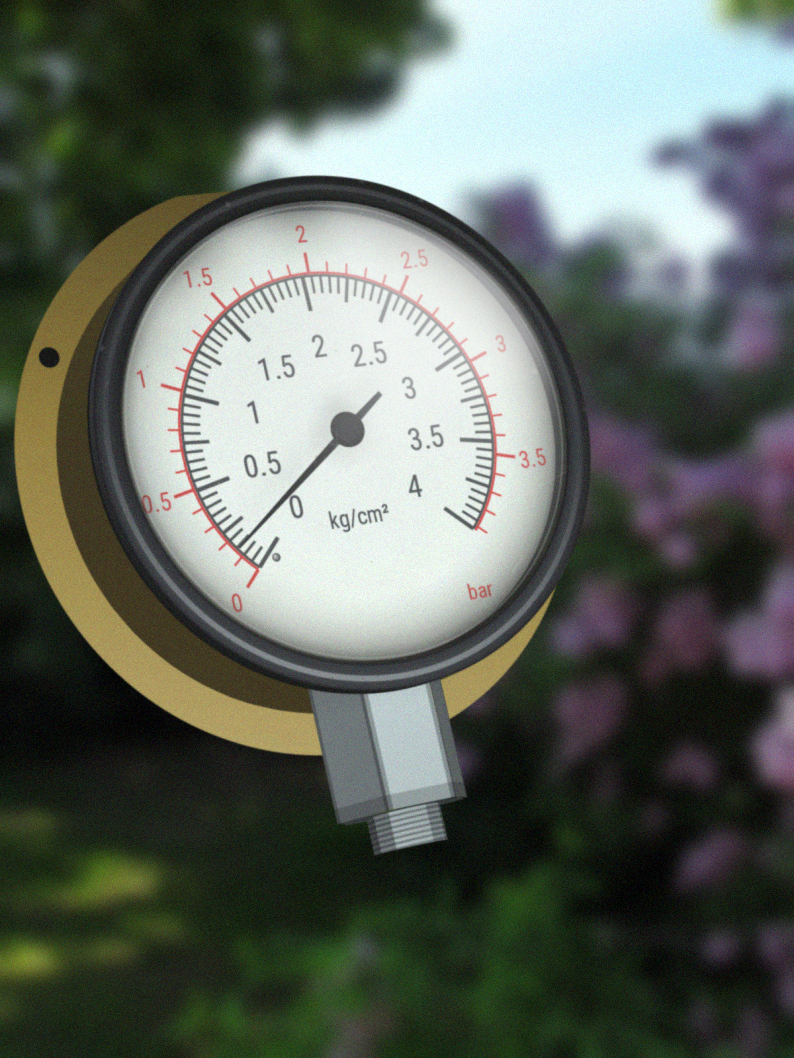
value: 0.15,kg/cm²
